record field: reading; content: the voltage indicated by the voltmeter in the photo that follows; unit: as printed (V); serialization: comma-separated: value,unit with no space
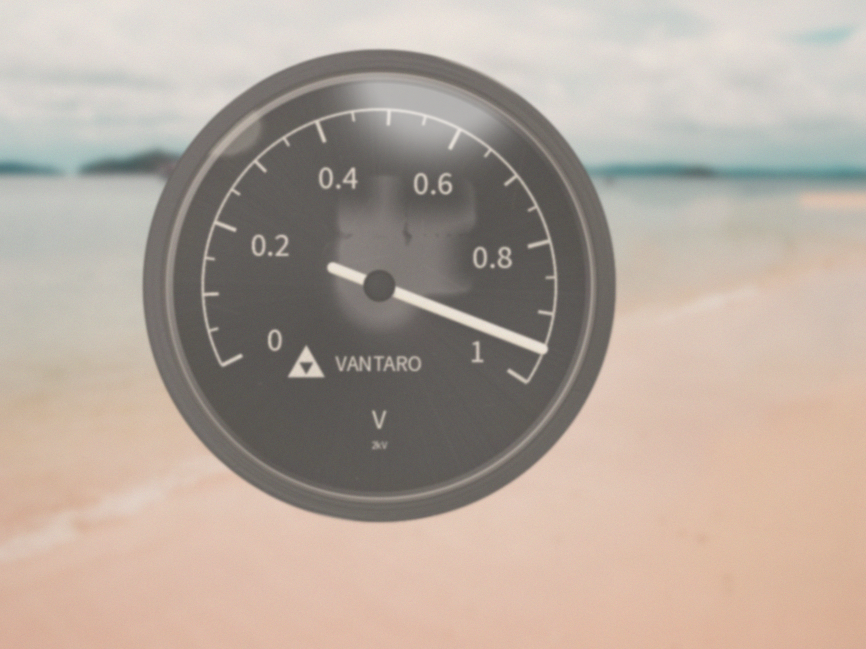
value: 0.95,V
